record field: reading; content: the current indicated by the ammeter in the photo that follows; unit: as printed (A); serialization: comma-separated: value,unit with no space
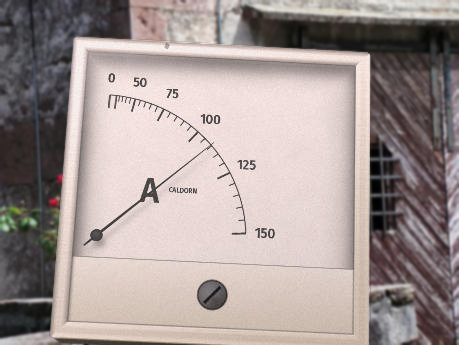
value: 110,A
